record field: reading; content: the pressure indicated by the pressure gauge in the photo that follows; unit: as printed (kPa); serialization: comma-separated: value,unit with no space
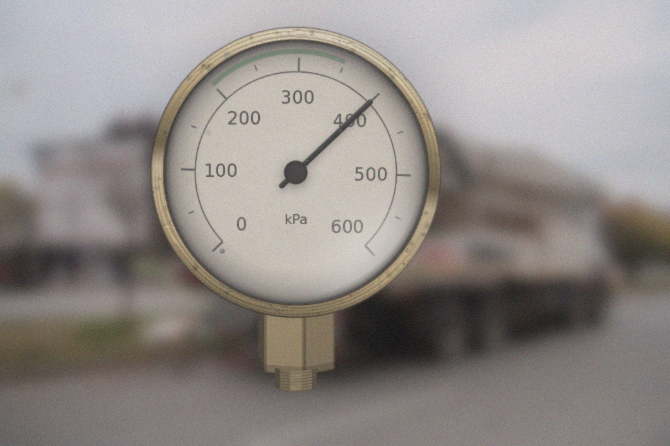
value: 400,kPa
